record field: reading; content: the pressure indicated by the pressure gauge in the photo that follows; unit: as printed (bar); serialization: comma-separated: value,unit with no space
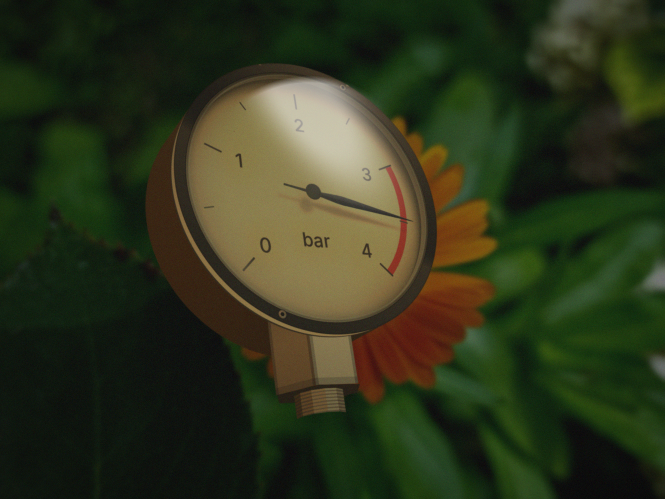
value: 3.5,bar
